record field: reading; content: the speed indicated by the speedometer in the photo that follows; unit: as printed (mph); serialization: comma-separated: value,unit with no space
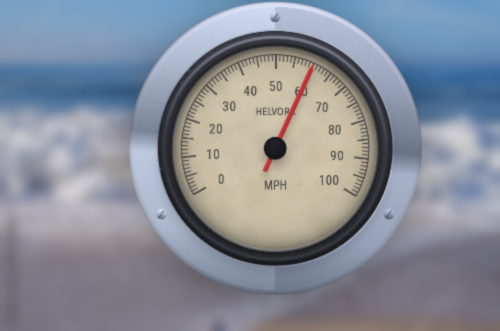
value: 60,mph
